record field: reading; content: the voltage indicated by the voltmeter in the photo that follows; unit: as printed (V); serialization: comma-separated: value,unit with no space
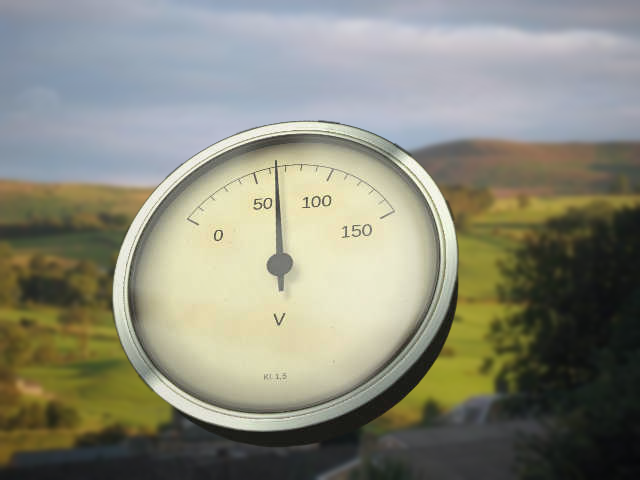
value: 65,V
